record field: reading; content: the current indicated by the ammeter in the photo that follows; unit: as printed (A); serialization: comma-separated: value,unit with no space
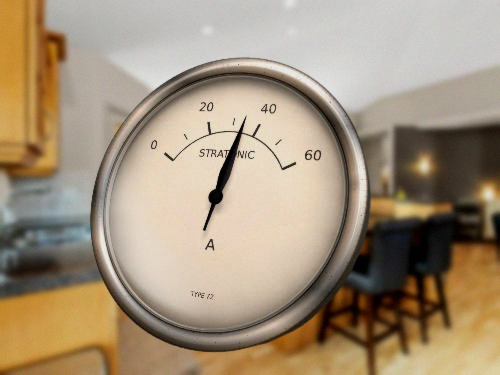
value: 35,A
